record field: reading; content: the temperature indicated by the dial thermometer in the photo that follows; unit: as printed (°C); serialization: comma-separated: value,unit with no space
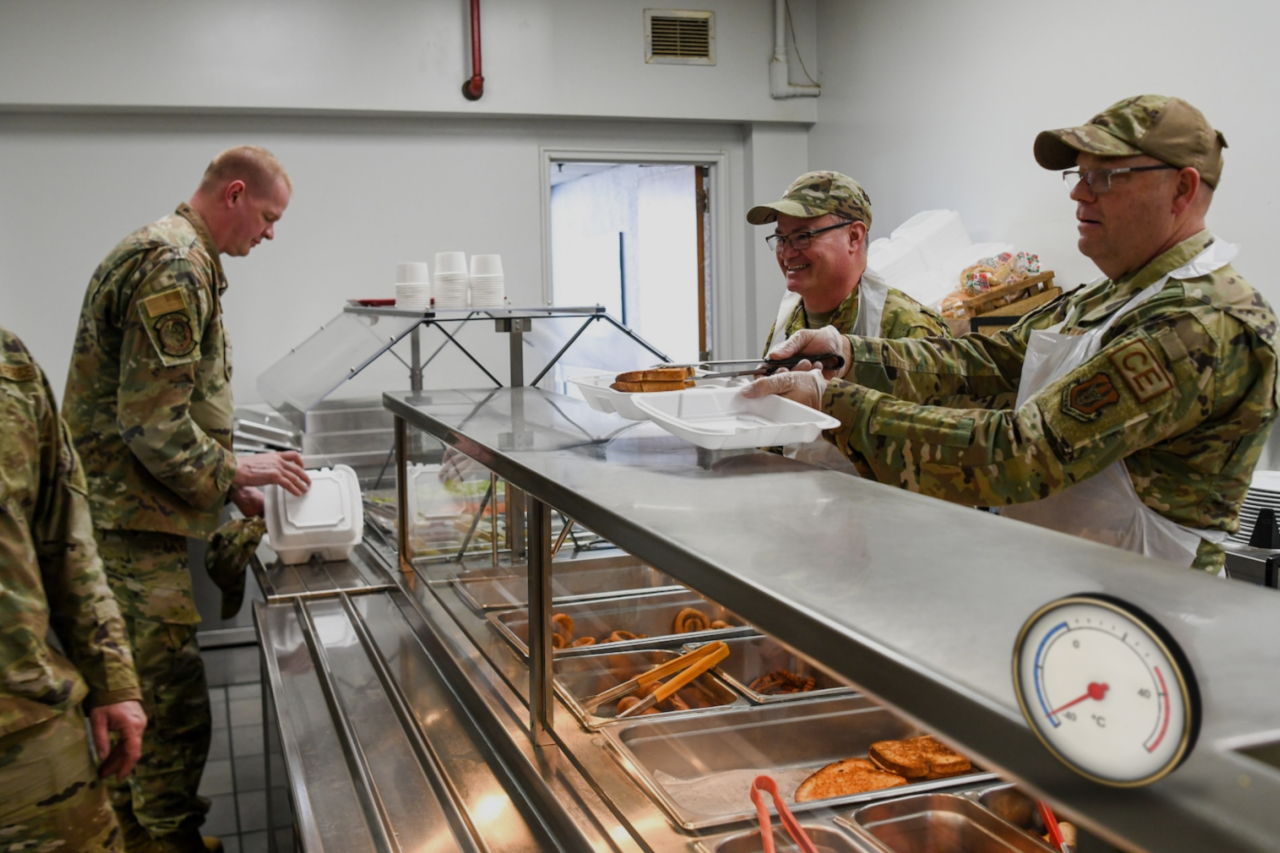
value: -36,°C
